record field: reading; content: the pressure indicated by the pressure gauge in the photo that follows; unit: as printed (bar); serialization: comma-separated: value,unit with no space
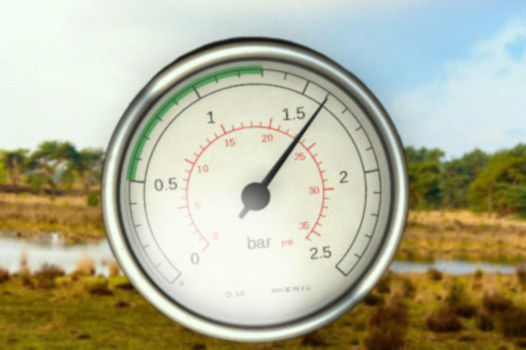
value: 1.6,bar
